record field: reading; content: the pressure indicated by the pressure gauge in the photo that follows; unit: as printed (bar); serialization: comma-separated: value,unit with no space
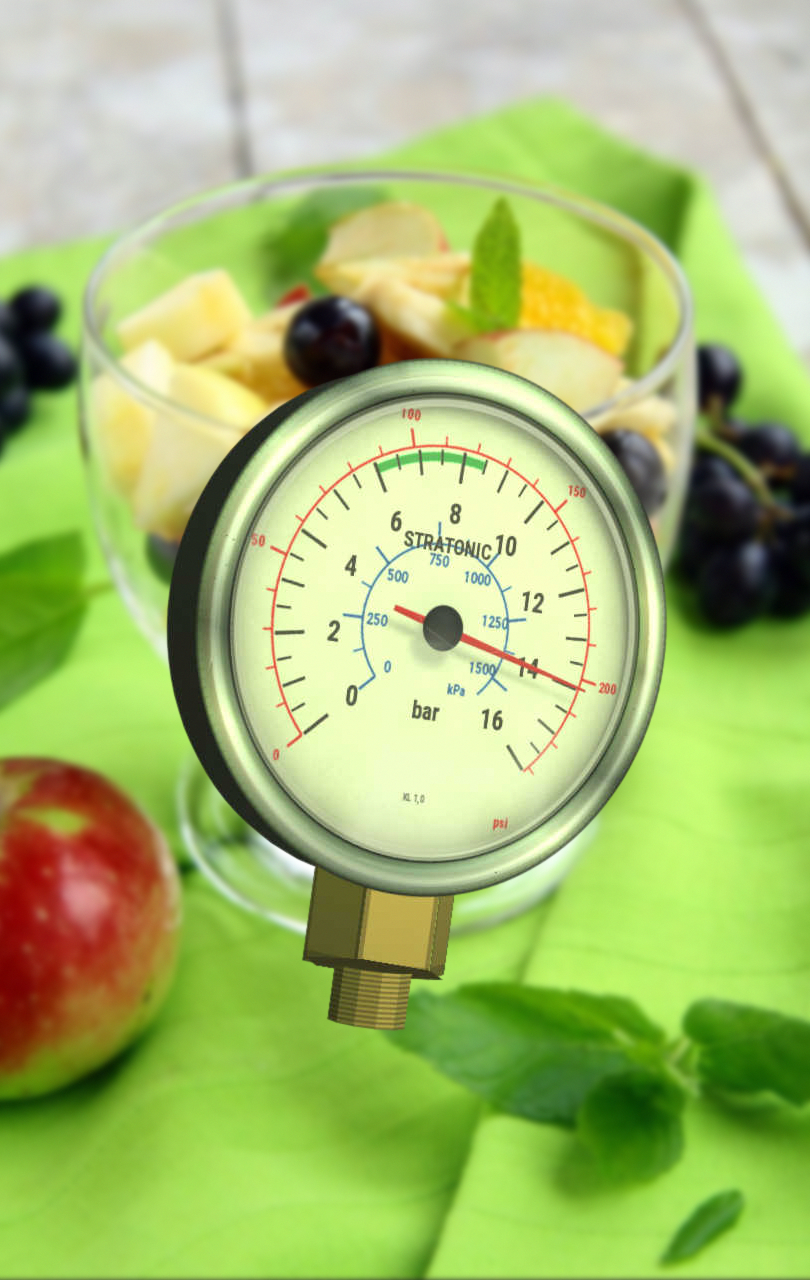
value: 14,bar
